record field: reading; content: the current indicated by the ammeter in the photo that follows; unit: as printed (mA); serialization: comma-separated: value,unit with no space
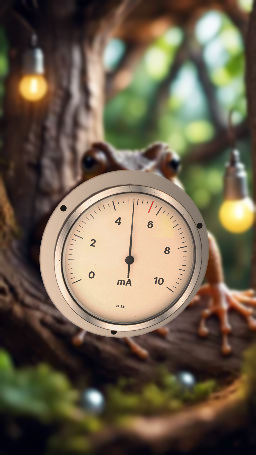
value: 4.8,mA
